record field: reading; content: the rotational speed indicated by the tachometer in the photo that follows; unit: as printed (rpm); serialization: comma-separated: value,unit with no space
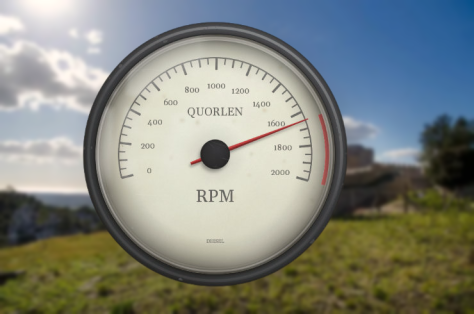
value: 1650,rpm
